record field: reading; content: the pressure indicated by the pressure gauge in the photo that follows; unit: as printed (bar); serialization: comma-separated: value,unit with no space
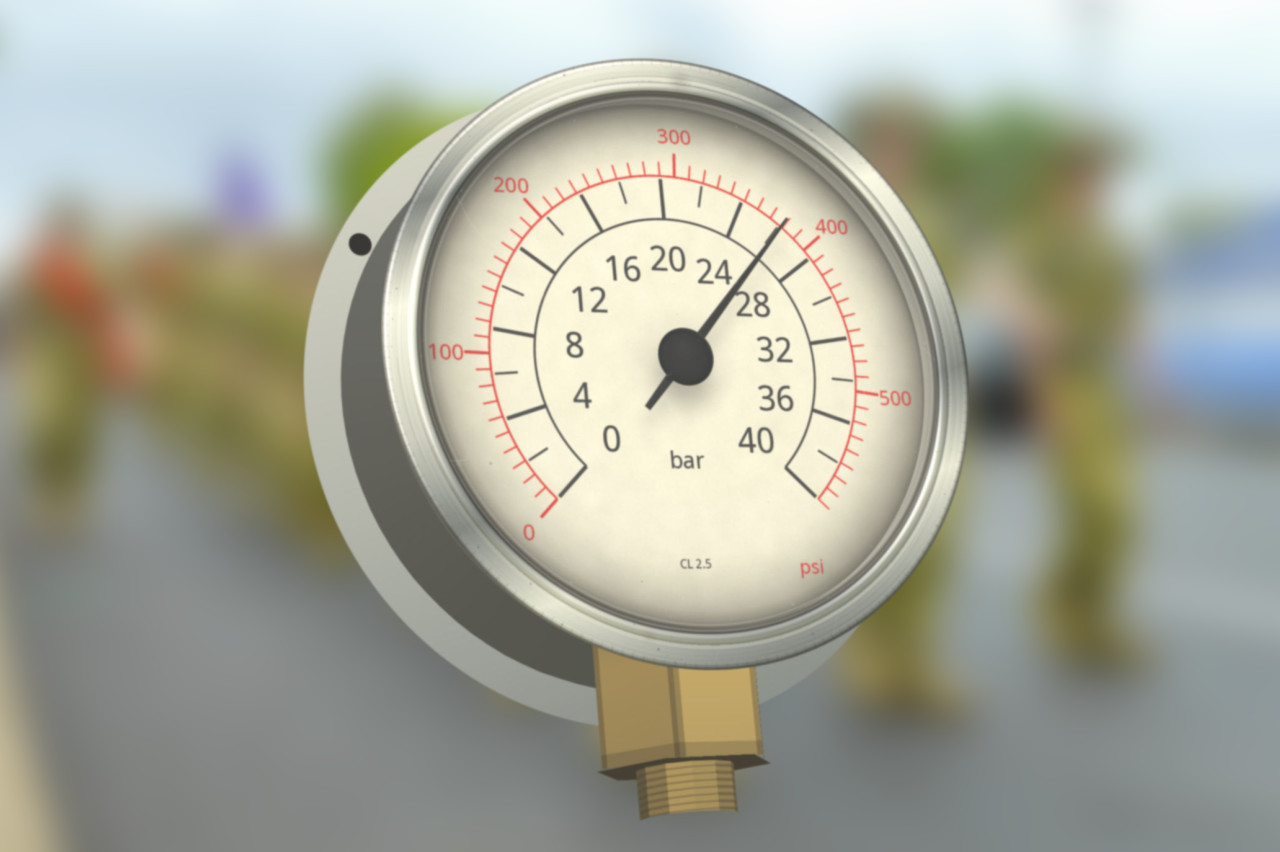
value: 26,bar
